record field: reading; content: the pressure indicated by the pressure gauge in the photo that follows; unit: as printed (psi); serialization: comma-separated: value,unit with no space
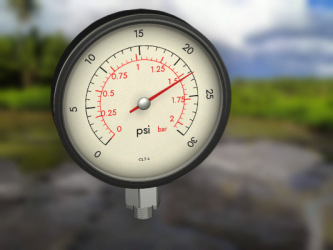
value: 22,psi
